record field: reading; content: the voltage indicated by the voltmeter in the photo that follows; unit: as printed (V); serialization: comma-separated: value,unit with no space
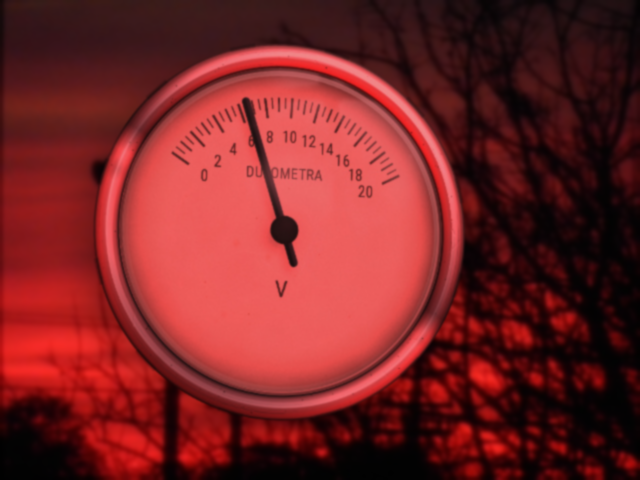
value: 6.5,V
